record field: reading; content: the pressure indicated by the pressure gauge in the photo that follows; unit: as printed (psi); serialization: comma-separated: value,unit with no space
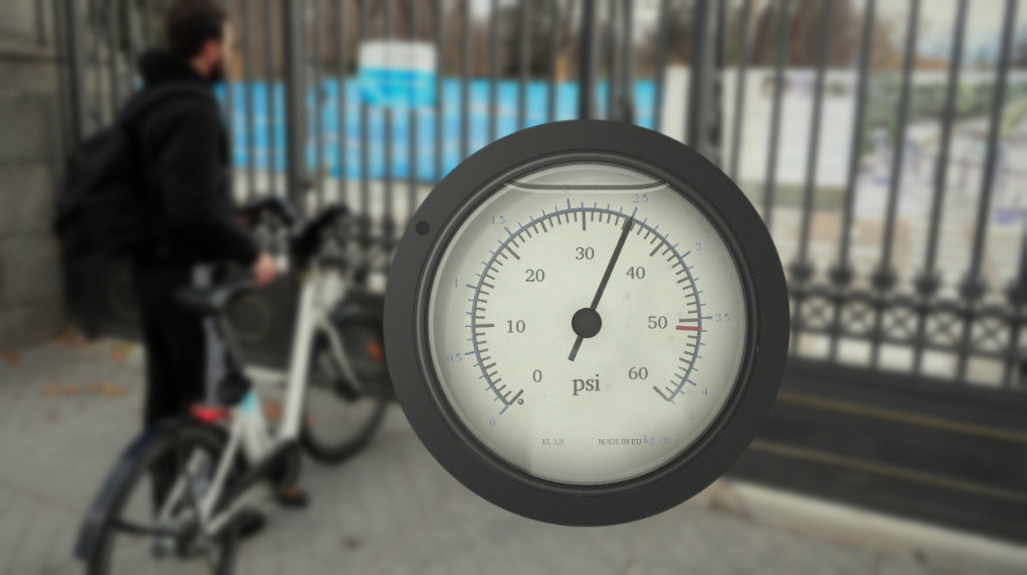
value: 35.5,psi
